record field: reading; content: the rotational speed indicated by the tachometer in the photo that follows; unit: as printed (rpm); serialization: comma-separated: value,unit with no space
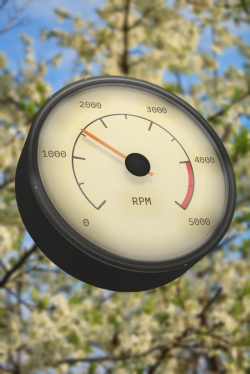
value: 1500,rpm
